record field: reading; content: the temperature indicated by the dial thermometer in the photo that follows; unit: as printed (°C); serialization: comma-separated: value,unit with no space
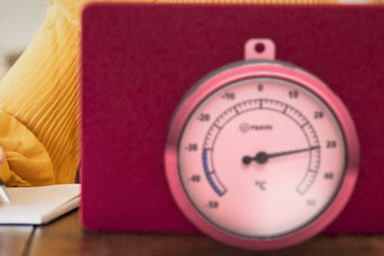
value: 30,°C
